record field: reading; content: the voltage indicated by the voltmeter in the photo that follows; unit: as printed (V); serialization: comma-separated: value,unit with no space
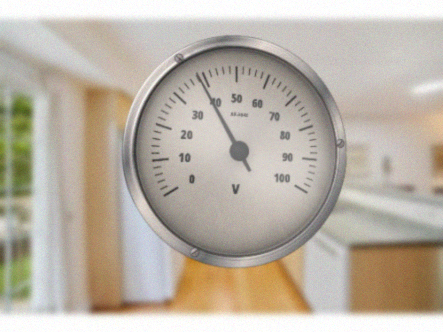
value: 38,V
